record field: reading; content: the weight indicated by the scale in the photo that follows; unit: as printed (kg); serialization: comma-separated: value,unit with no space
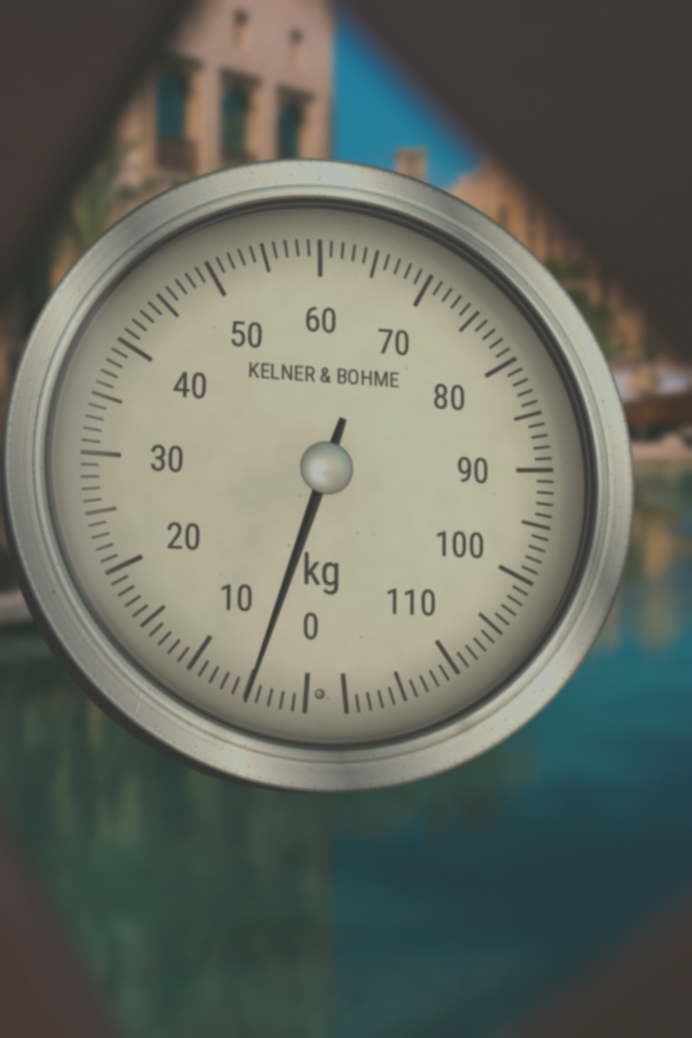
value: 5,kg
